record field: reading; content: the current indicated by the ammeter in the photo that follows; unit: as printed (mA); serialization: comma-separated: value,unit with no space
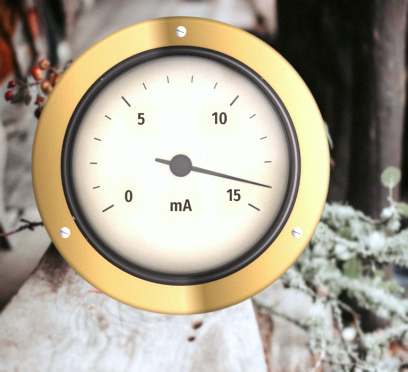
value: 14,mA
